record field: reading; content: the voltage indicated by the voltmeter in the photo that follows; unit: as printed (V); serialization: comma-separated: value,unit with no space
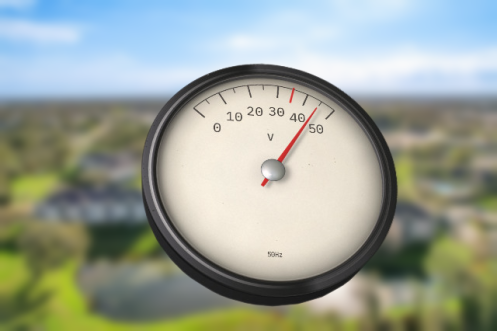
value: 45,V
